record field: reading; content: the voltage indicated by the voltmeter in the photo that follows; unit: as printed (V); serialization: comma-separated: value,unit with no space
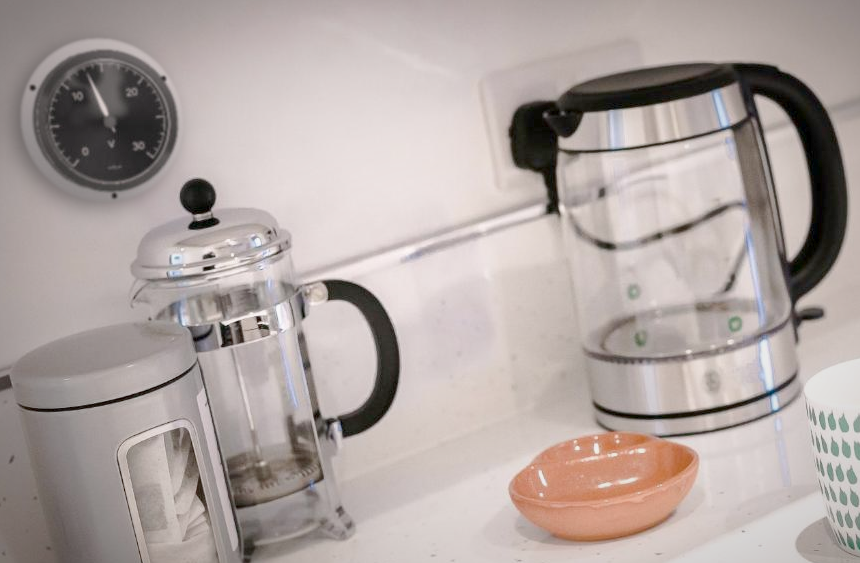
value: 13,V
